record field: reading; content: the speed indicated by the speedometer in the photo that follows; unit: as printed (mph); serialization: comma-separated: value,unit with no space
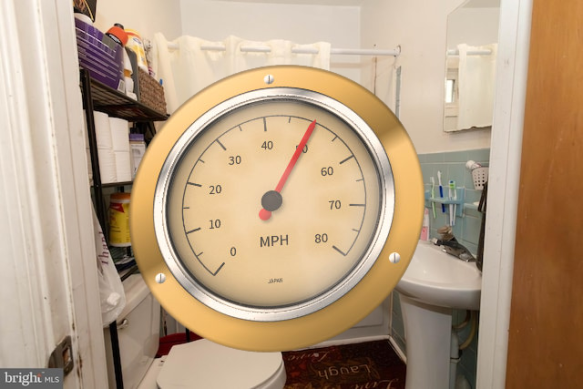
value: 50,mph
